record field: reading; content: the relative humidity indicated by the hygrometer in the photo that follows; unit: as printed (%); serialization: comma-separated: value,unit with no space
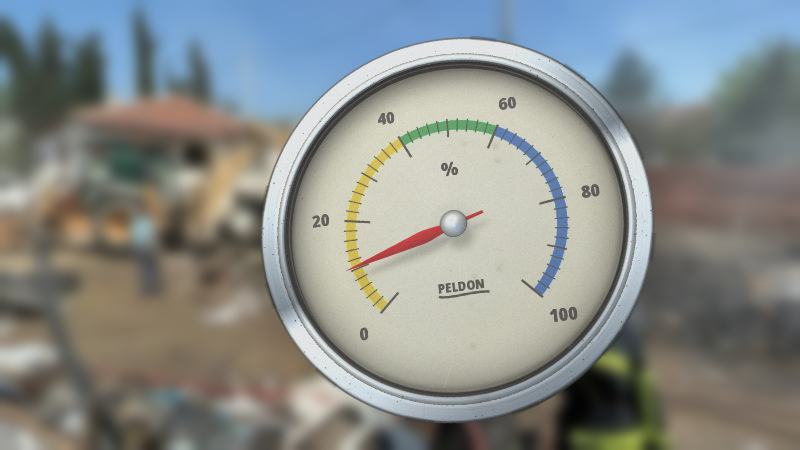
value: 10,%
